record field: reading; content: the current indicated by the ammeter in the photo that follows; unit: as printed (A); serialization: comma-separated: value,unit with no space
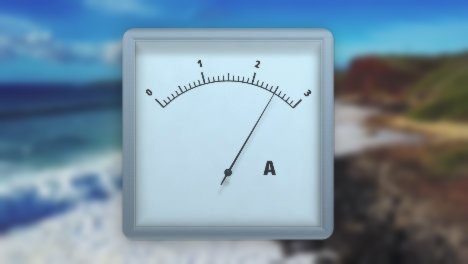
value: 2.5,A
